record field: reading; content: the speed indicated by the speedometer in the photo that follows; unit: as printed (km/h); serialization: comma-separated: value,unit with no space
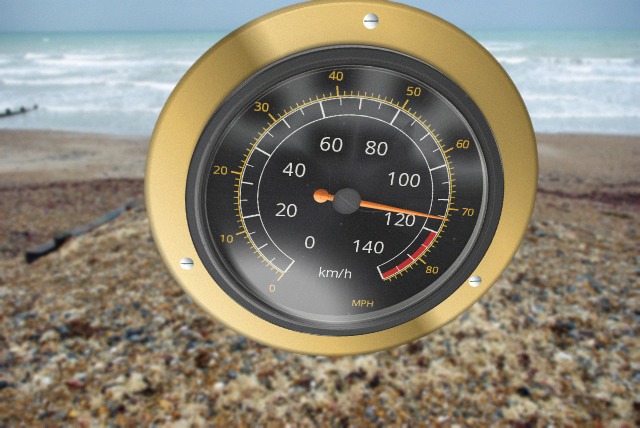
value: 115,km/h
